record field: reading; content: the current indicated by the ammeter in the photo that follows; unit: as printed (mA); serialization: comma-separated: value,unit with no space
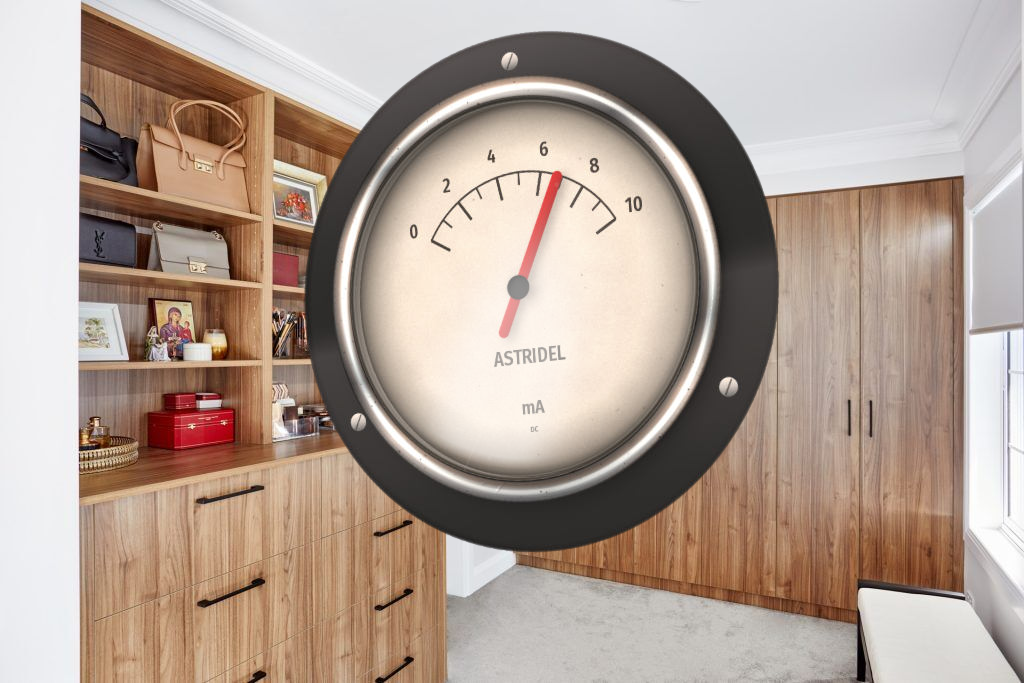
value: 7,mA
